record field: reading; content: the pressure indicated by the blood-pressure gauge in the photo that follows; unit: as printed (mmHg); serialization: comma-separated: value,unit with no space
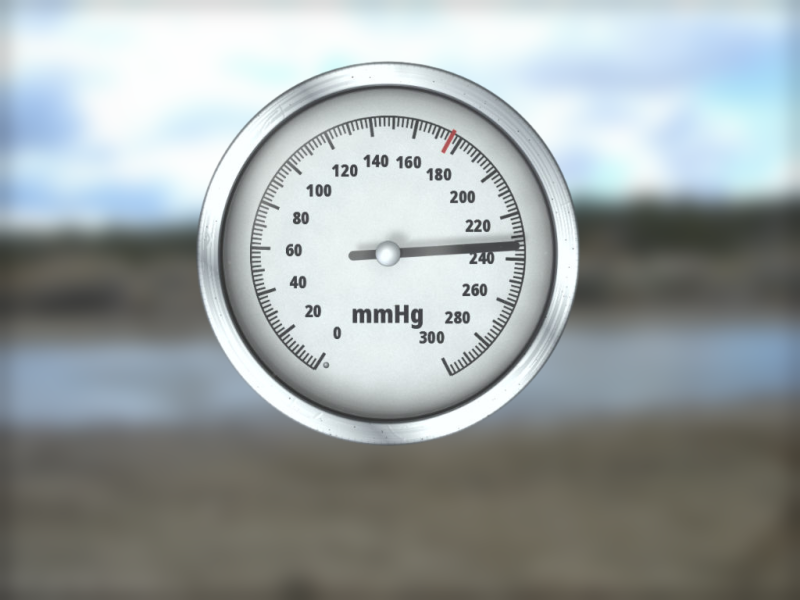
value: 234,mmHg
